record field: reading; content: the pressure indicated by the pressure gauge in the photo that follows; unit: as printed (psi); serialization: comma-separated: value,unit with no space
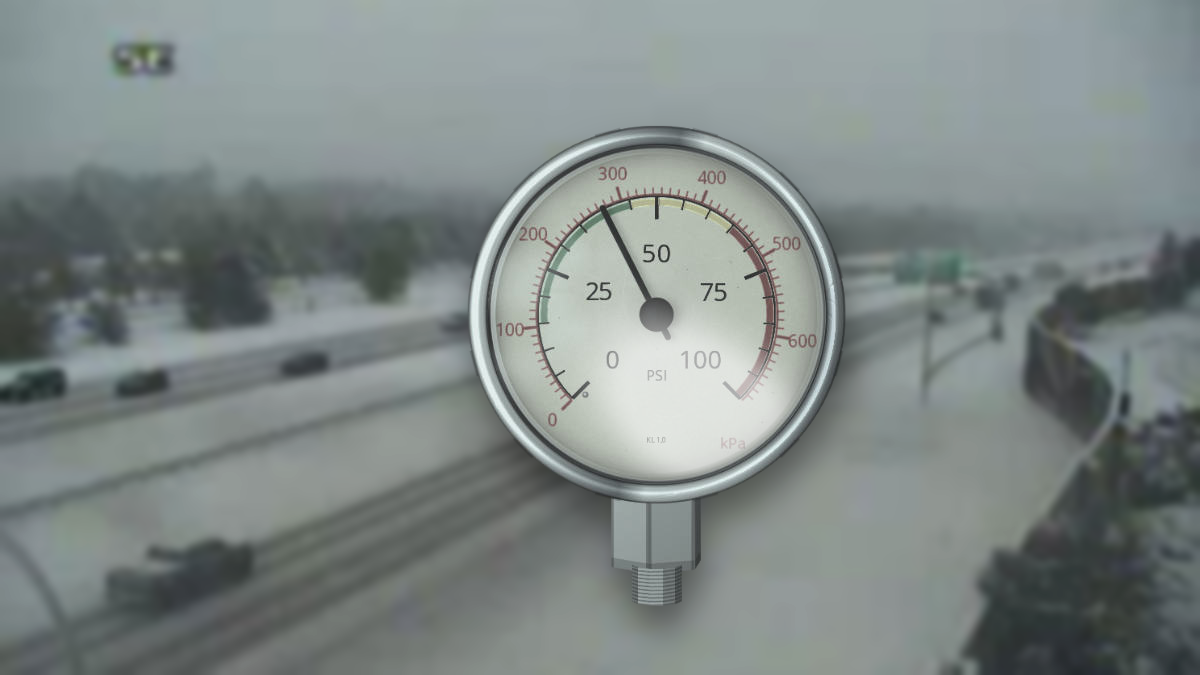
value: 40,psi
